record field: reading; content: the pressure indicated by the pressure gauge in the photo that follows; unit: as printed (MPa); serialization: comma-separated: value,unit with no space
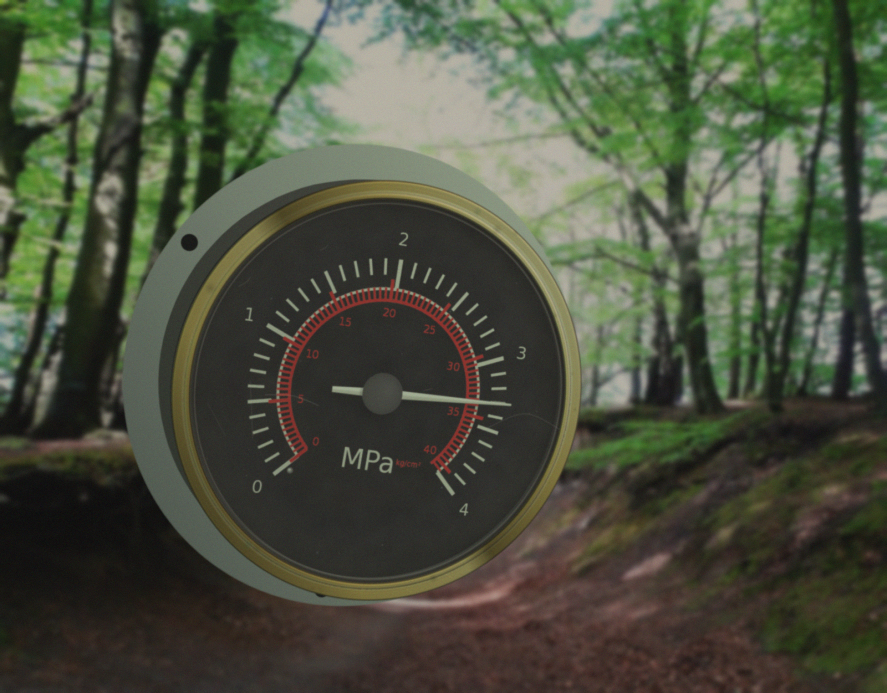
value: 3.3,MPa
